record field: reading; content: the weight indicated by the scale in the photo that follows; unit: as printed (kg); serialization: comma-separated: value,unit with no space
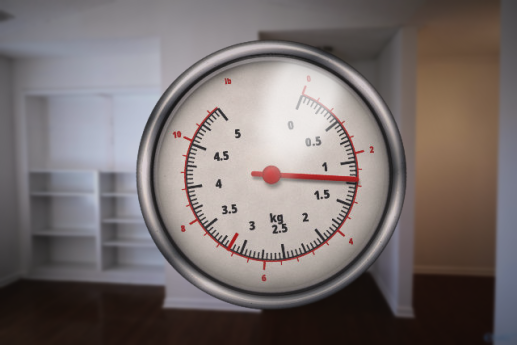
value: 1.2,kg
